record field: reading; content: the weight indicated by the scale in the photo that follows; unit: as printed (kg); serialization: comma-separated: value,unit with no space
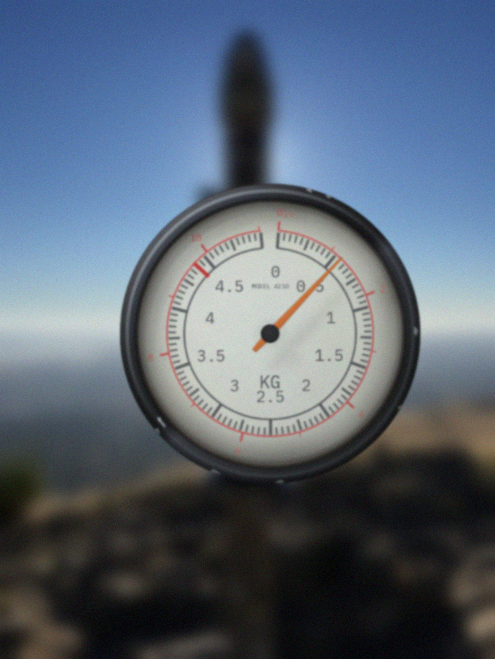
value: 0.55,kg
